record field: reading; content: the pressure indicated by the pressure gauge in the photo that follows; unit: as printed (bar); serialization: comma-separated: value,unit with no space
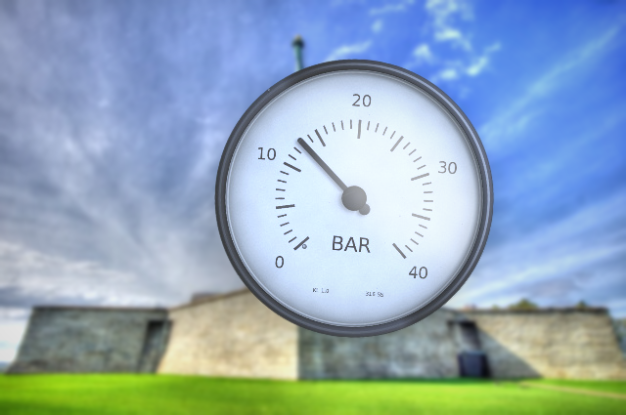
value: 13,bar
